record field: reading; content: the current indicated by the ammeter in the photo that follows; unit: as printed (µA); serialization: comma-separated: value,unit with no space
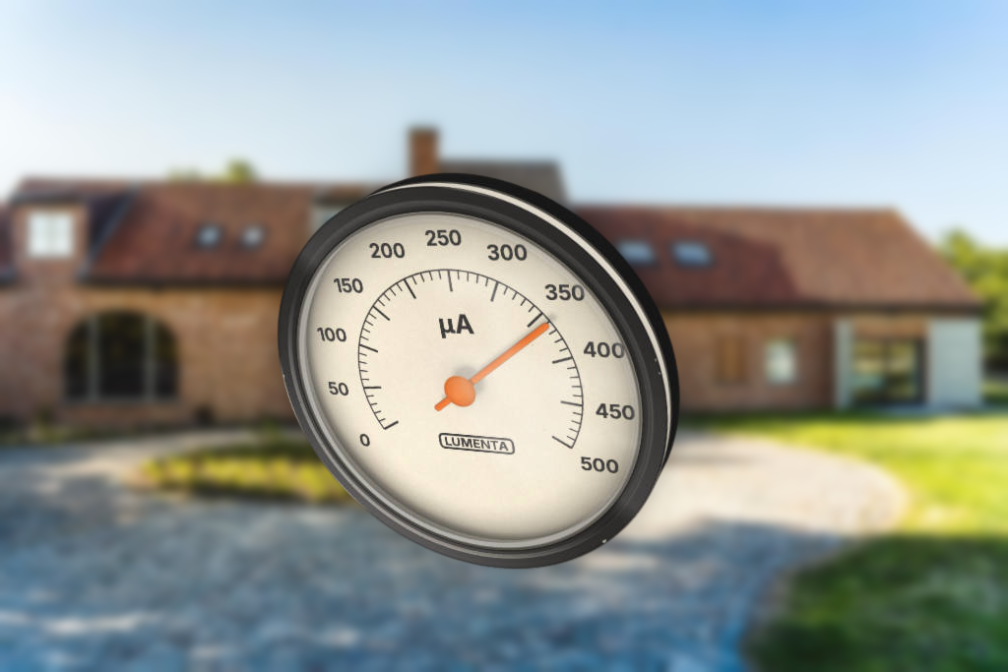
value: 360,µA
